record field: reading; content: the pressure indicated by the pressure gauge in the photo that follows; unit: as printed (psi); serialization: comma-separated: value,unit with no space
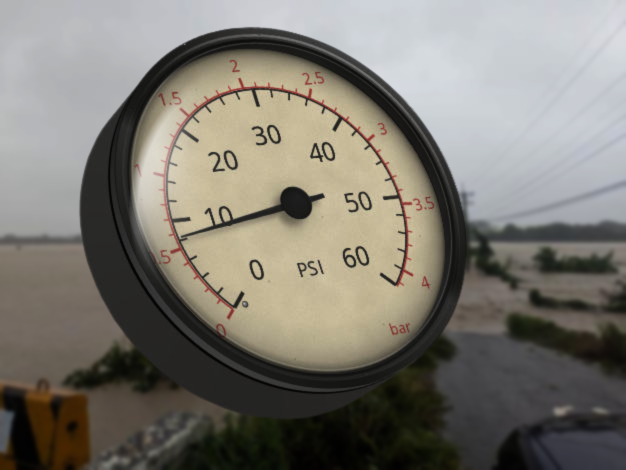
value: 8,psi
